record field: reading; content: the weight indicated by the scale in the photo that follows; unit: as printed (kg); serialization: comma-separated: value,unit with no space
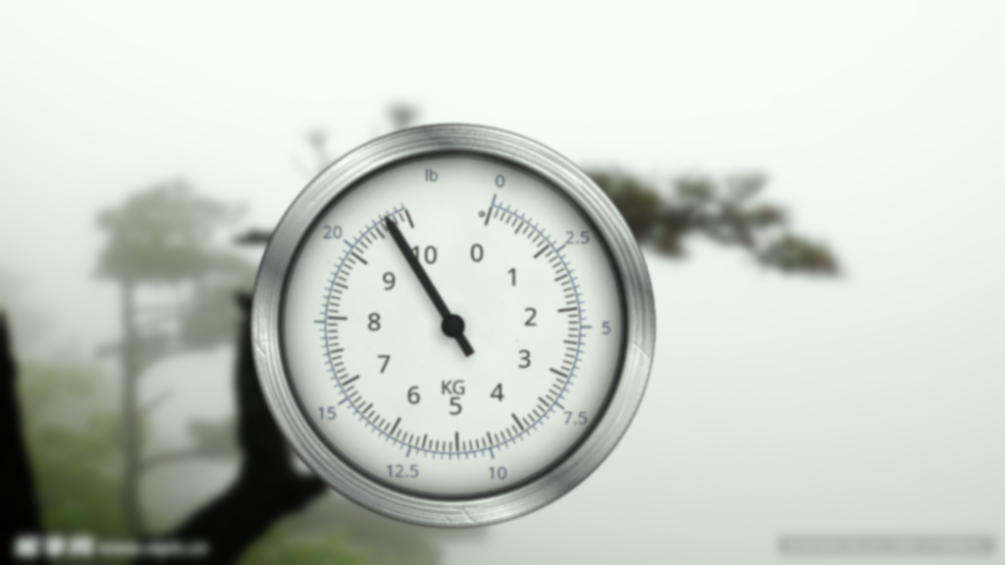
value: 9.7,kg
